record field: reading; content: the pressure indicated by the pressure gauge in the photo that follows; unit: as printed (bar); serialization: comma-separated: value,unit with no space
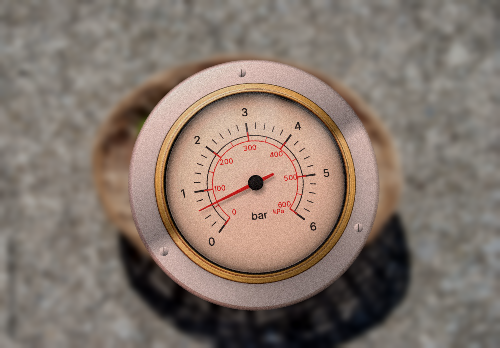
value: 0.6,bar
